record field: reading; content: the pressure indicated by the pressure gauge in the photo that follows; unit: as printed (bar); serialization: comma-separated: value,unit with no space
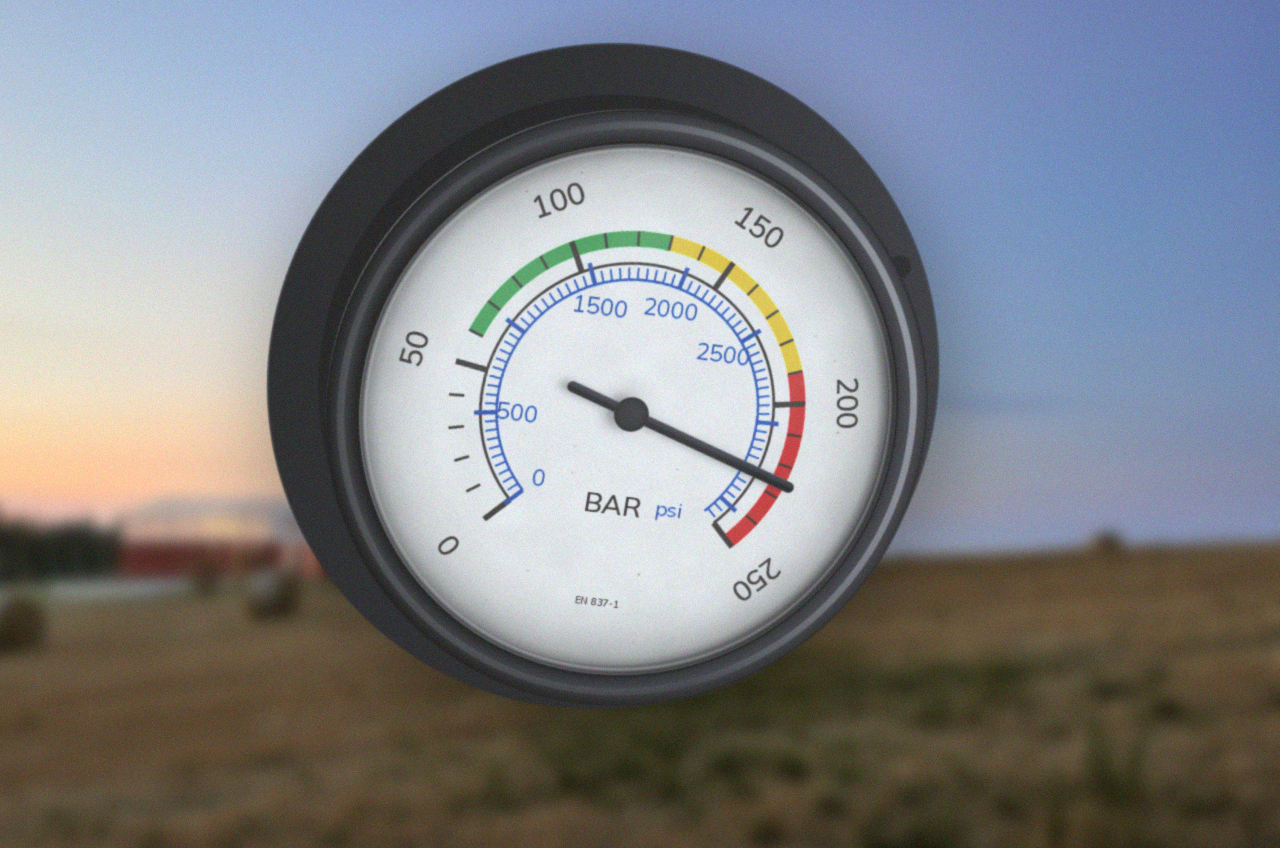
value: 225,bar
